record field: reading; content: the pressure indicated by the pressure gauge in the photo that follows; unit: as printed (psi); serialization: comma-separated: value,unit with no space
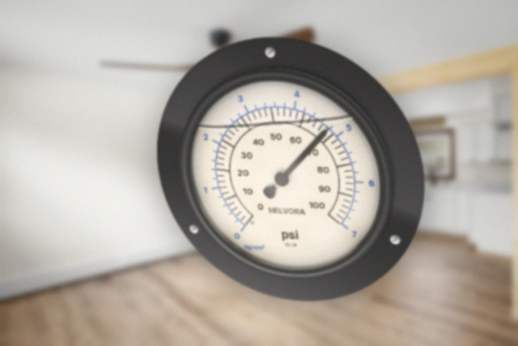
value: 68,psi
